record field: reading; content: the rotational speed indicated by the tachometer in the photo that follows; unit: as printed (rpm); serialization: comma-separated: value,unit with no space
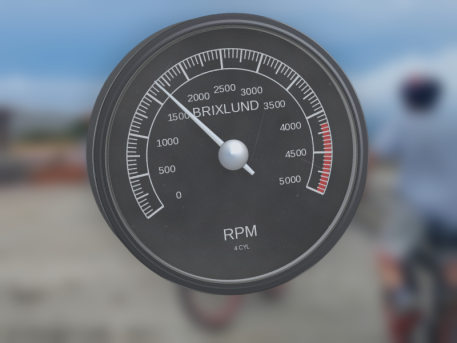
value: 1650,rpm
